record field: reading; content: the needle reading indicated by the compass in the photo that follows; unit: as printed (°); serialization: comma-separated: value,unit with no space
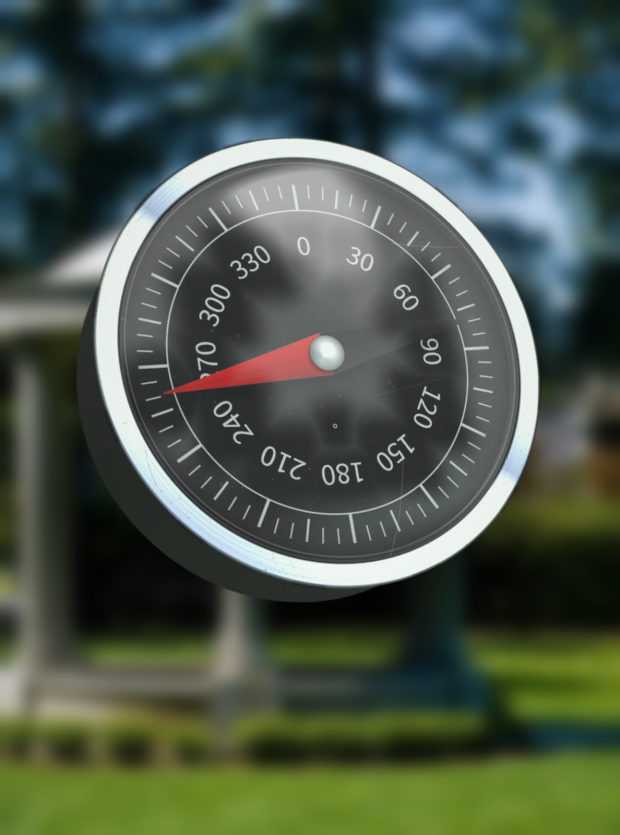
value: 260,°
